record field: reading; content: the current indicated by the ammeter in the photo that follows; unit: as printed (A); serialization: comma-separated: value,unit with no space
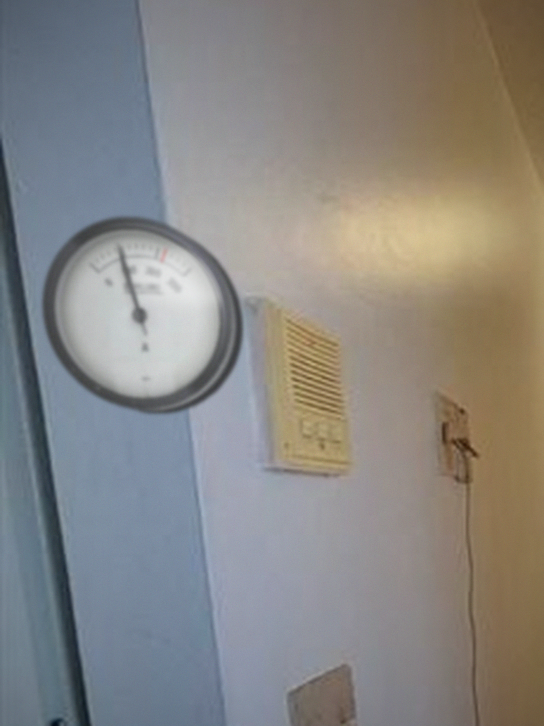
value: 100,A
